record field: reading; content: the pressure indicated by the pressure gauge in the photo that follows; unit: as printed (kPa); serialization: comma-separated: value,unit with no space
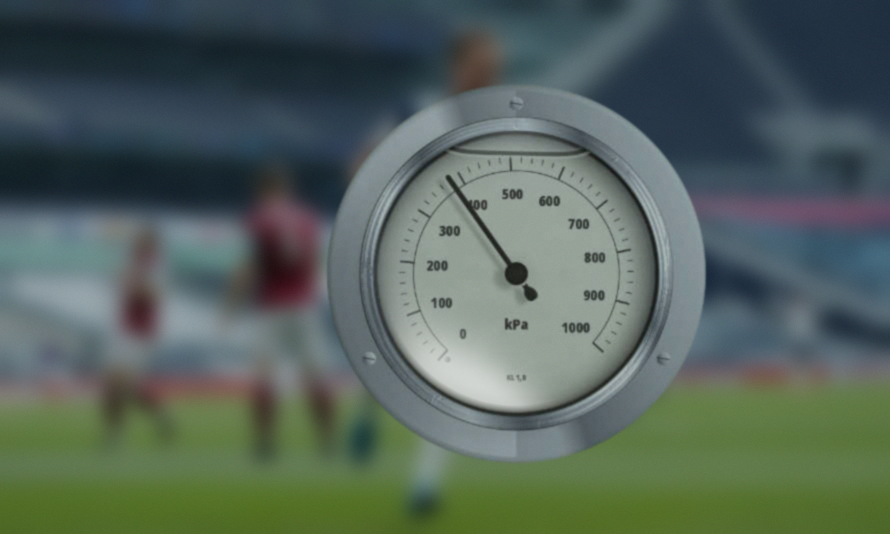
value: 380,kPa
